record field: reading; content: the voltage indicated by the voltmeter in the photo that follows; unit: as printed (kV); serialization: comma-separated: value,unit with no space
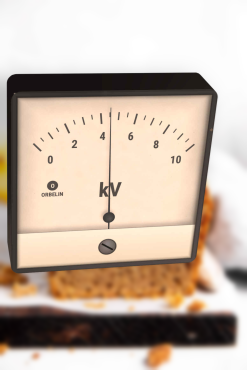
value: 4.5,kV
